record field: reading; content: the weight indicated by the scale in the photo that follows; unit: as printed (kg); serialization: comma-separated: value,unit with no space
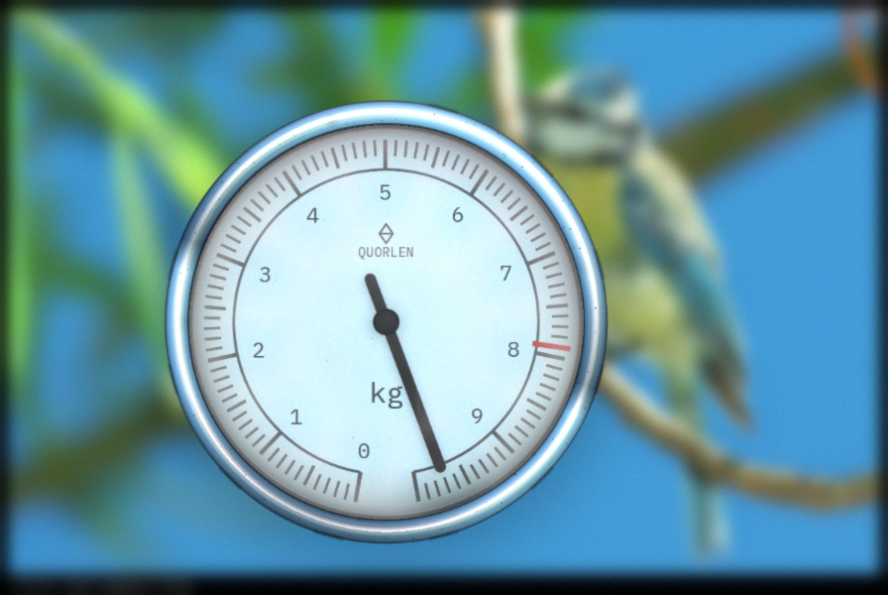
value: 9.7,kg
